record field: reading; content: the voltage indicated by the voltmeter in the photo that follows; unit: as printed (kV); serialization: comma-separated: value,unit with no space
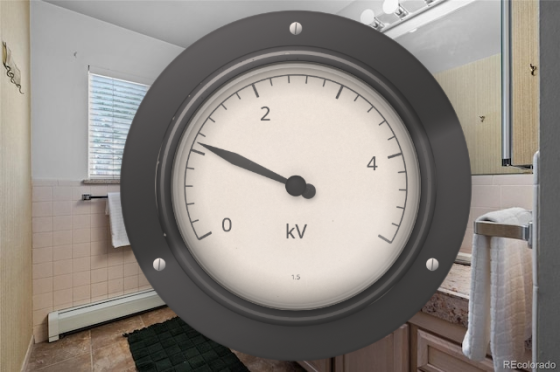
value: 1.1,kV
